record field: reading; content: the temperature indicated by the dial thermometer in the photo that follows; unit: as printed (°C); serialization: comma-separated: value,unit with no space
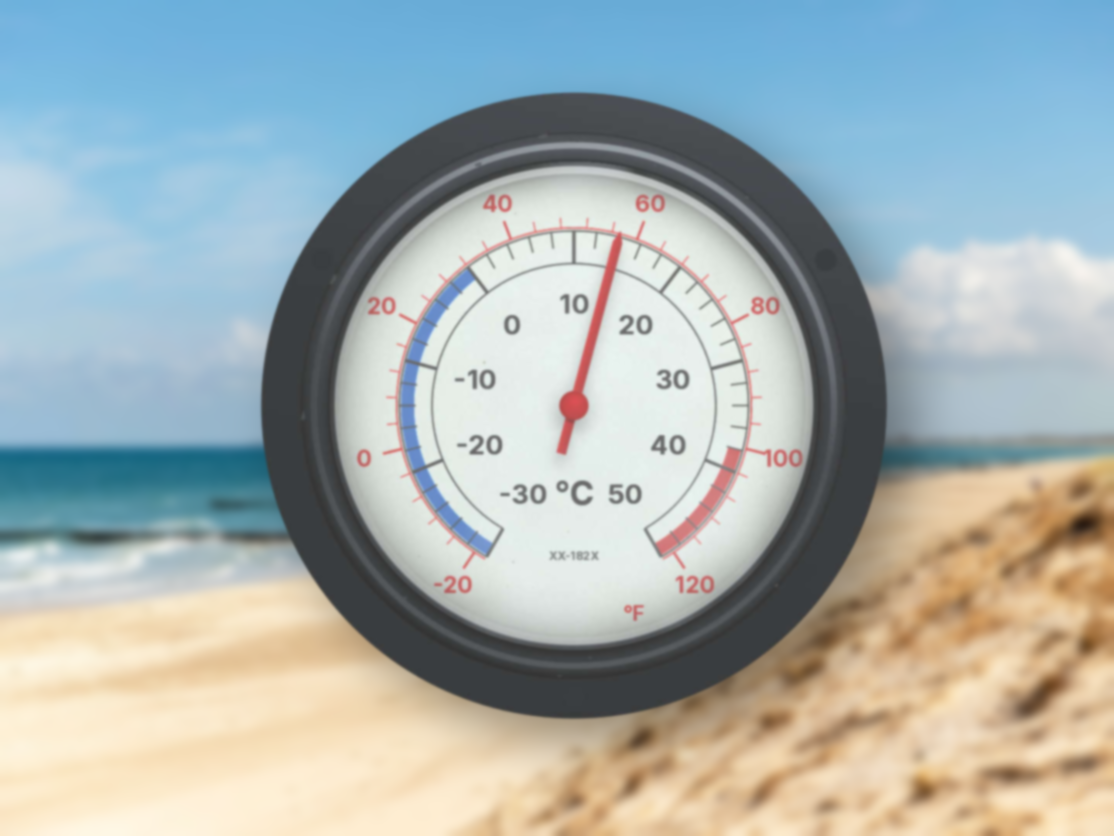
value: 14,°C
